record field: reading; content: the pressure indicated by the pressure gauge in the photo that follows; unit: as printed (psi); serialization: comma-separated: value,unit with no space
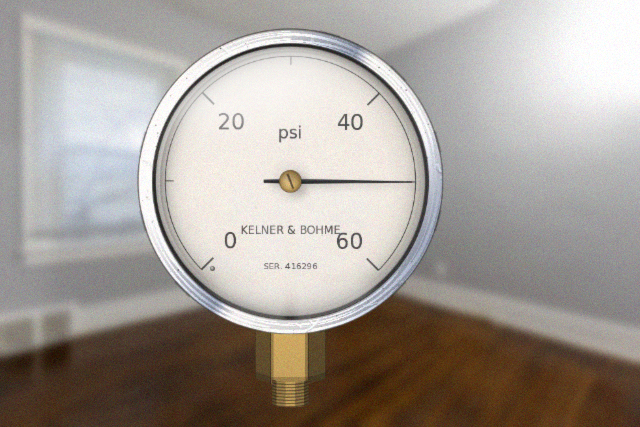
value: 50,psi
